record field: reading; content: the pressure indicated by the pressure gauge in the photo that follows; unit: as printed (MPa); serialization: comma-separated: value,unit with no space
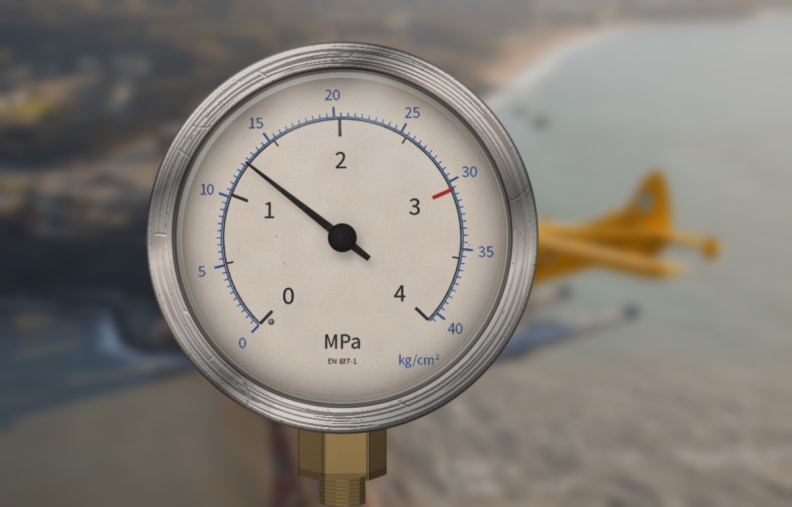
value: 1.25,MPa
